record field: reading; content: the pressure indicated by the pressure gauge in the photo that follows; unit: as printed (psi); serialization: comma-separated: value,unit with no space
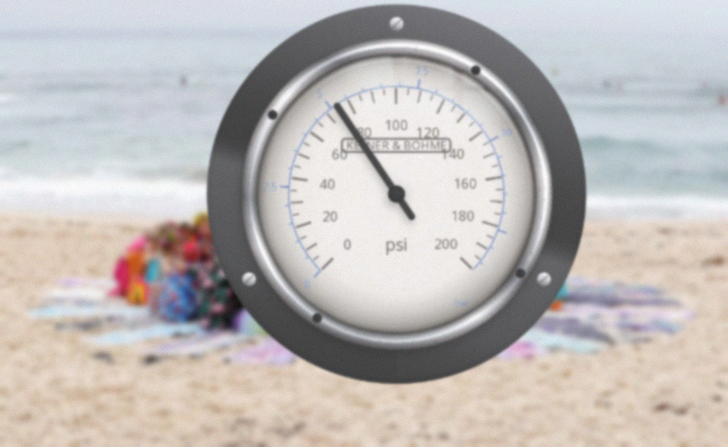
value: 75,psi
